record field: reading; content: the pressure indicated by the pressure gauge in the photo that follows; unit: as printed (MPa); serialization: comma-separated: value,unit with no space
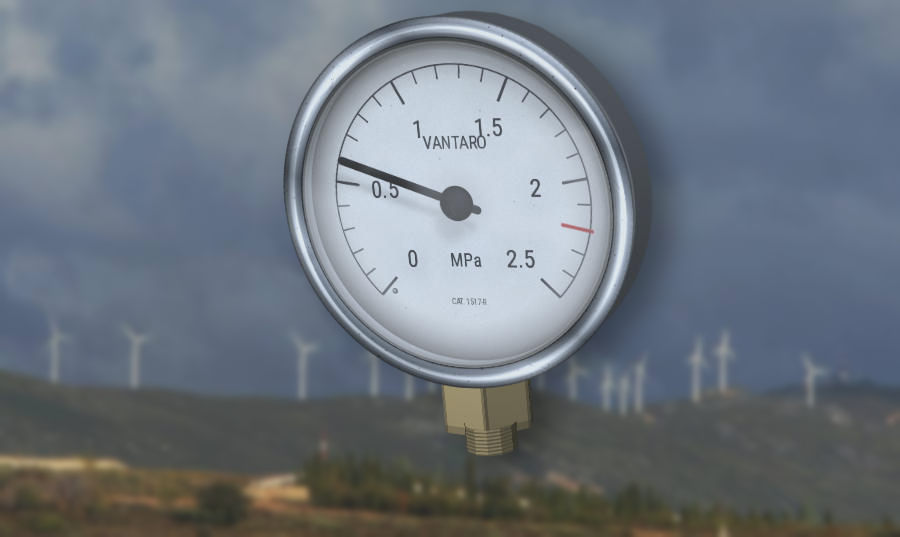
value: 0.6,MPa
